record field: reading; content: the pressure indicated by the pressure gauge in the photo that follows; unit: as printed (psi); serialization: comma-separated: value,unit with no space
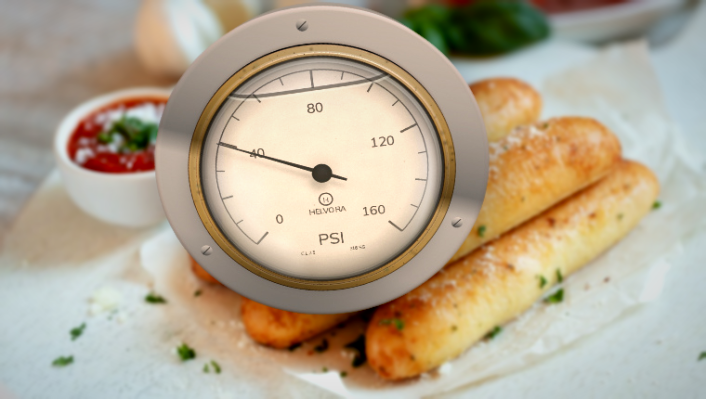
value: 40,psi
